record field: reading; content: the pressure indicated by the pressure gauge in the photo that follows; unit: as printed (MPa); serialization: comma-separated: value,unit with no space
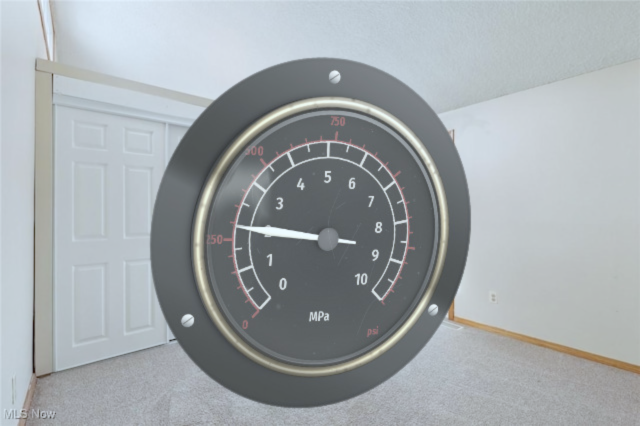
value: 2,MPa
